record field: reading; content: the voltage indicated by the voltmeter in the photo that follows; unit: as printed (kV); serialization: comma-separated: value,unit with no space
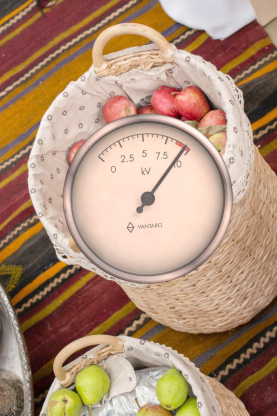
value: 9.5,kV
